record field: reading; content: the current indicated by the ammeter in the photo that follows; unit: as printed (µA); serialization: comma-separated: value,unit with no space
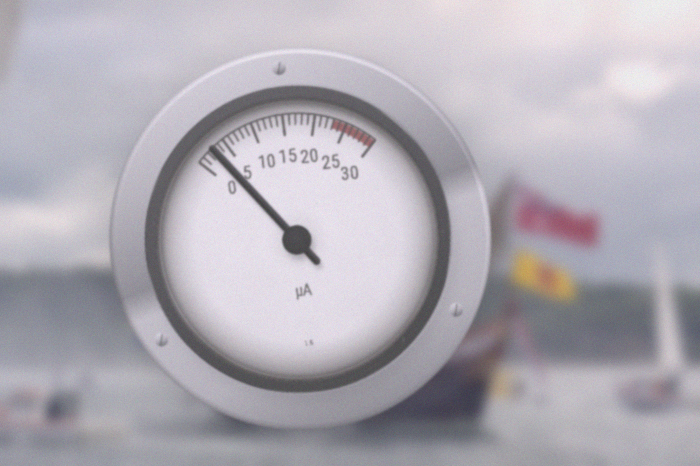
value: 3,µA
